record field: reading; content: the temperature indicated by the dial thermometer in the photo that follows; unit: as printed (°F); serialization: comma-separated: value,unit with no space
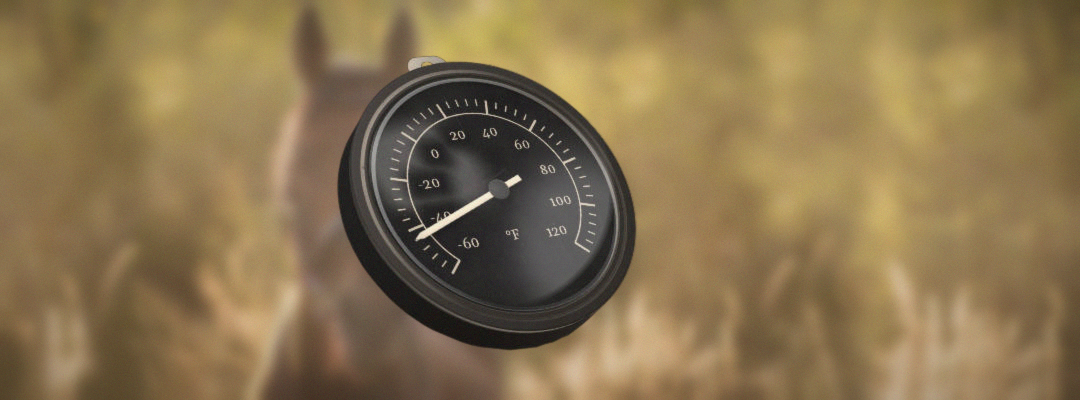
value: -44,°F
